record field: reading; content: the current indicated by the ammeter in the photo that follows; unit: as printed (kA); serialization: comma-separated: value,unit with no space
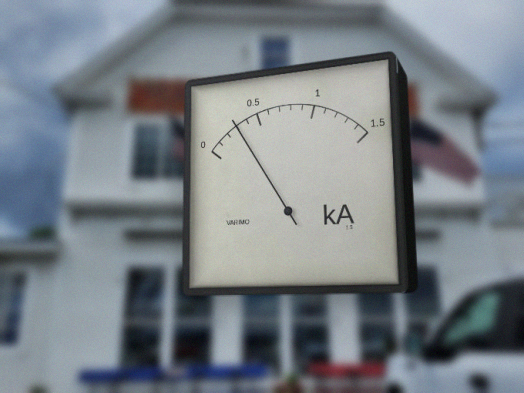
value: 0.3,kA
